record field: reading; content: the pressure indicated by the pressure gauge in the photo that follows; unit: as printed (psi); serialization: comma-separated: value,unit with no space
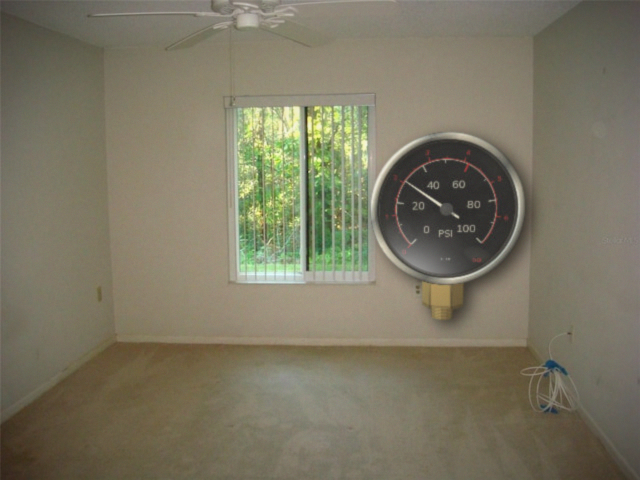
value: 30,psi
